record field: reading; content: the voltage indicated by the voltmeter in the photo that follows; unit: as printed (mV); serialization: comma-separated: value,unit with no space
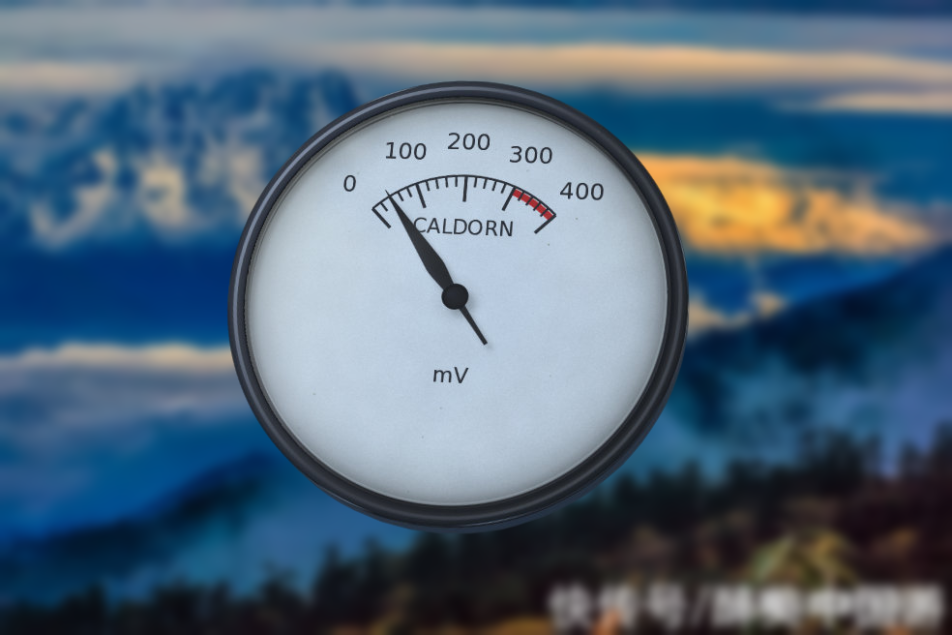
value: 40,mV
